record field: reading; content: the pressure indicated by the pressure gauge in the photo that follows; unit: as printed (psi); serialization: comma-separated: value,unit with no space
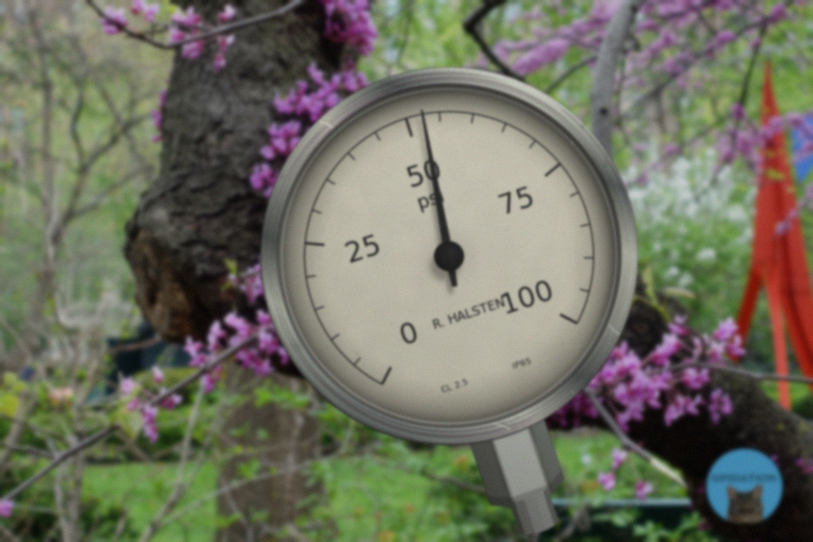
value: 52.5,psi
